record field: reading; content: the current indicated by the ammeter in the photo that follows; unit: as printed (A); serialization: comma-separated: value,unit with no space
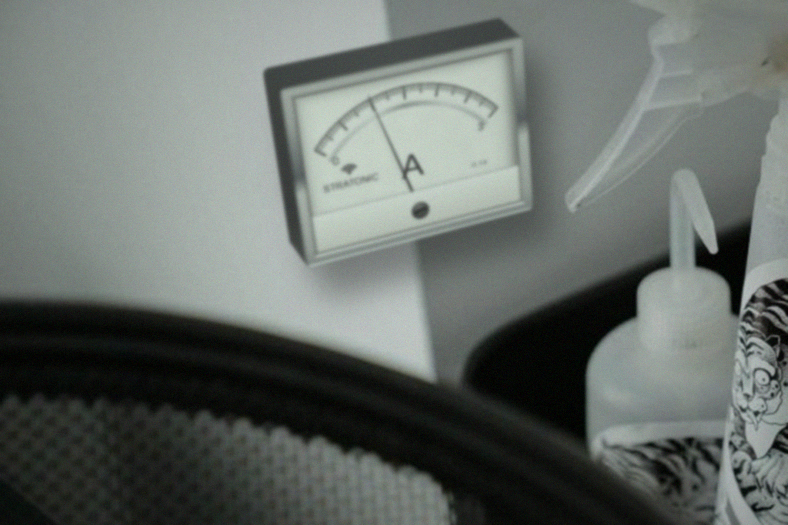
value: 1,A
